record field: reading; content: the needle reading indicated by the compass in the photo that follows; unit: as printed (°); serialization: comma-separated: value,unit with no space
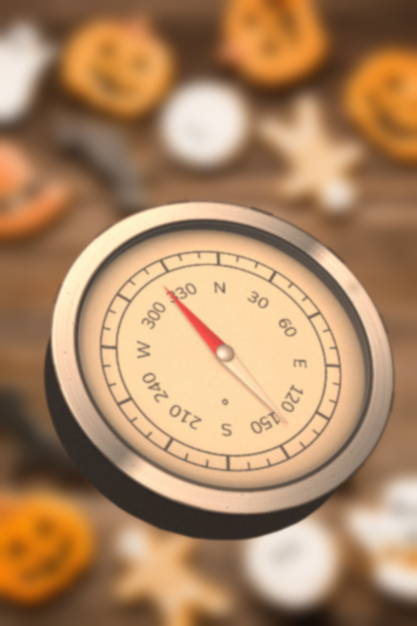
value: 320,°
